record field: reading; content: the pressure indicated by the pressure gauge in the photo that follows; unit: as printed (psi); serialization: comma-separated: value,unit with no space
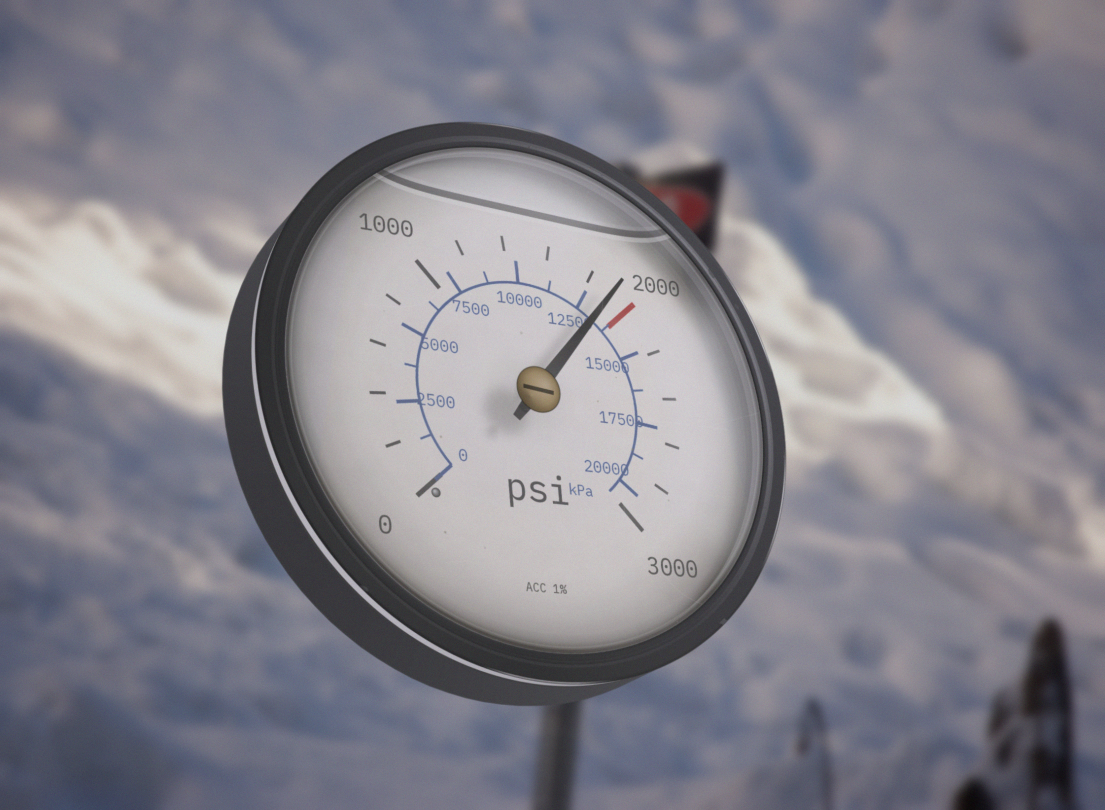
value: 1900,psi
